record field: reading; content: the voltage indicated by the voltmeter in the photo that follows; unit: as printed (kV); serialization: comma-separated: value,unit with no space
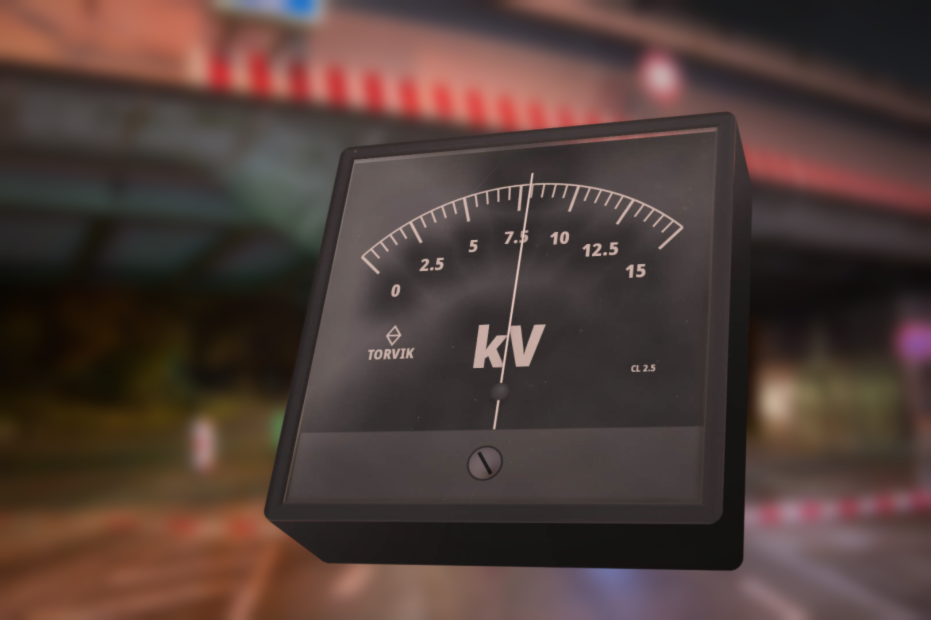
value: 8,kV
